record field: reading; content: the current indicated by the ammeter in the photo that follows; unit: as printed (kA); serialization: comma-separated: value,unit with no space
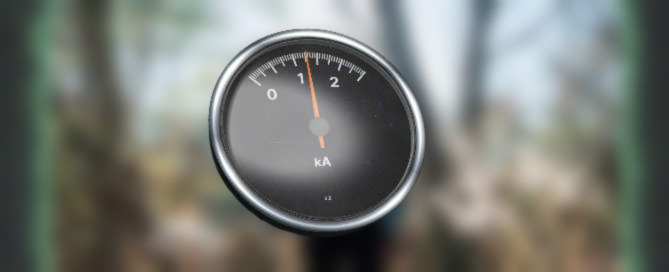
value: 1.25,kA
